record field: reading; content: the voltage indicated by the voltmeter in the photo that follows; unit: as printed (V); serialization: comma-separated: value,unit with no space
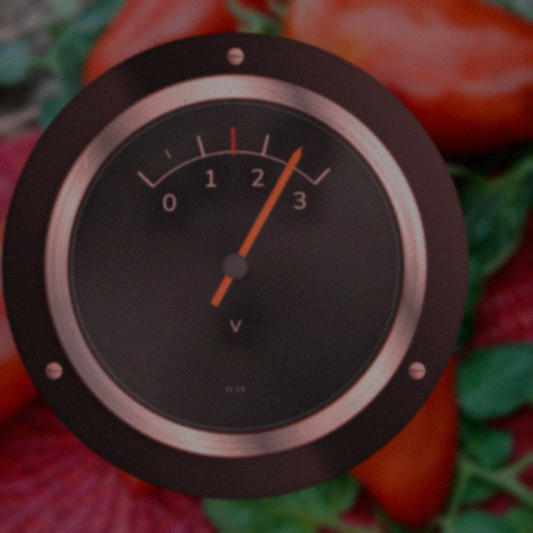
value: 2.5,V
